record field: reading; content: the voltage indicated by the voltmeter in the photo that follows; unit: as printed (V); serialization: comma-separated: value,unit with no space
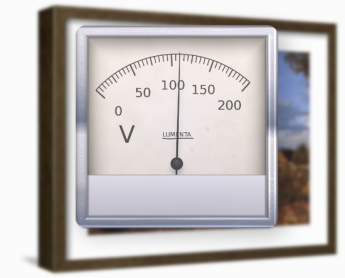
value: 110,V
